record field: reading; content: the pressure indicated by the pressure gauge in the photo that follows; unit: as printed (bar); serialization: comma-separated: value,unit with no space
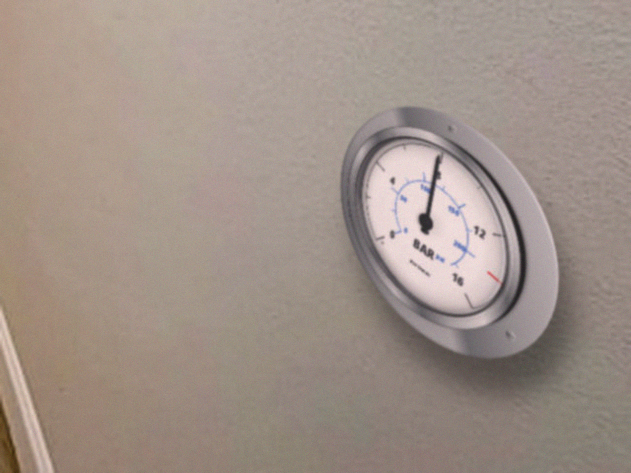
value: 8,bar
